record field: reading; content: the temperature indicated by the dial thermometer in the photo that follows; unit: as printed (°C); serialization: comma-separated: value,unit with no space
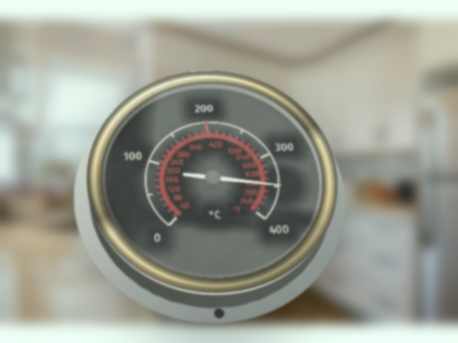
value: 350,°C
